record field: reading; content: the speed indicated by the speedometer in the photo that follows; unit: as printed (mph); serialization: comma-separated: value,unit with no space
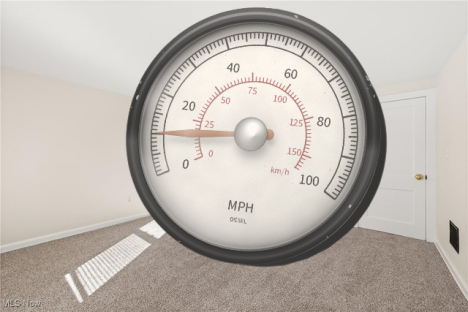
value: 10,mph
